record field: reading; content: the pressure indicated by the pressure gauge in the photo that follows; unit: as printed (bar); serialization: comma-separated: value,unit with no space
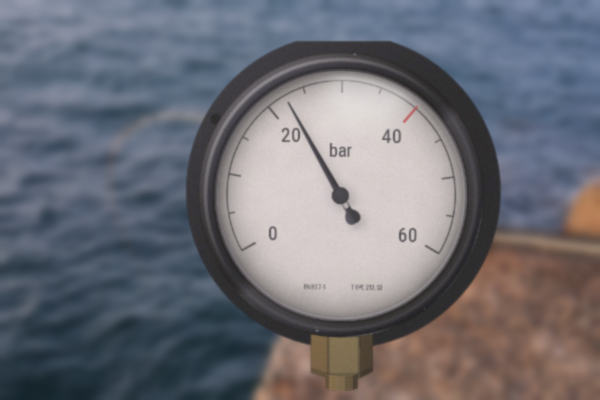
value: 22.5,bar
